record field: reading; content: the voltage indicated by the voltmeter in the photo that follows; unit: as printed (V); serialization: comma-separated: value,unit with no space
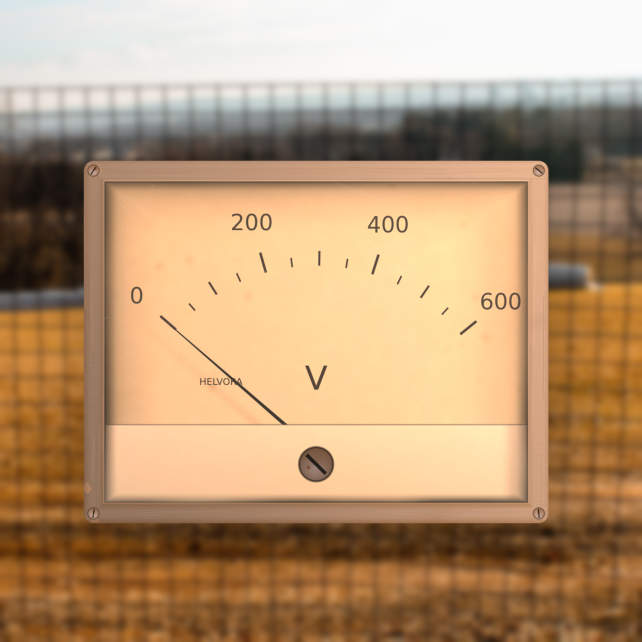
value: 0,V
